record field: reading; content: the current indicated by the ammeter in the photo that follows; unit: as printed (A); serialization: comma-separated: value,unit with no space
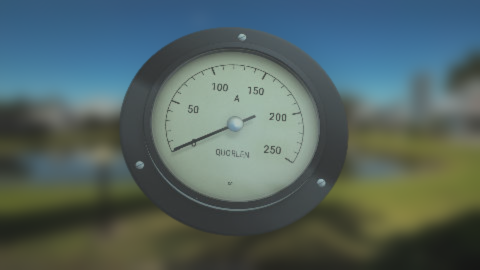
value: 0,A
